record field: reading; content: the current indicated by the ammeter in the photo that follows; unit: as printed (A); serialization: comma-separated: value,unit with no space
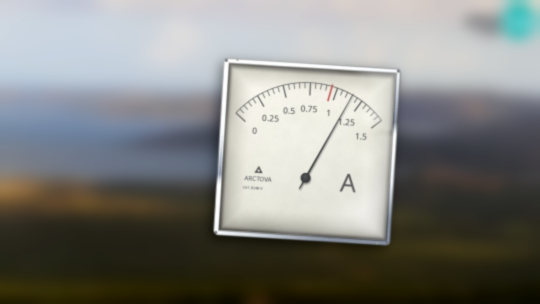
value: 1.15,A
